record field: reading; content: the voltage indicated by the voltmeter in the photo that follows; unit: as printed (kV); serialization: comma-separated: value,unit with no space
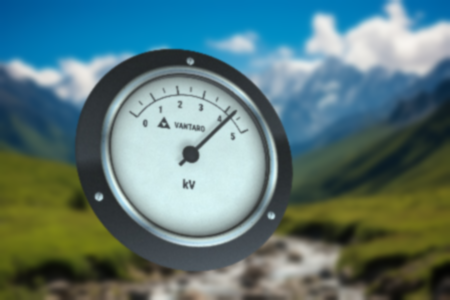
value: 4.25,kV
